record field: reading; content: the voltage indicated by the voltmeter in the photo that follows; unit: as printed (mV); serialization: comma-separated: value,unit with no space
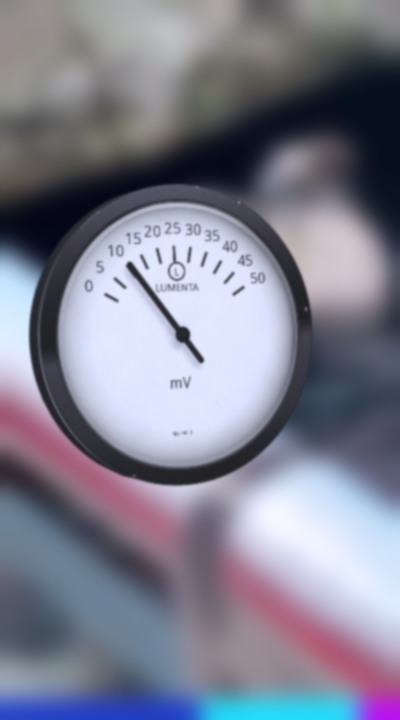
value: 10,mV
